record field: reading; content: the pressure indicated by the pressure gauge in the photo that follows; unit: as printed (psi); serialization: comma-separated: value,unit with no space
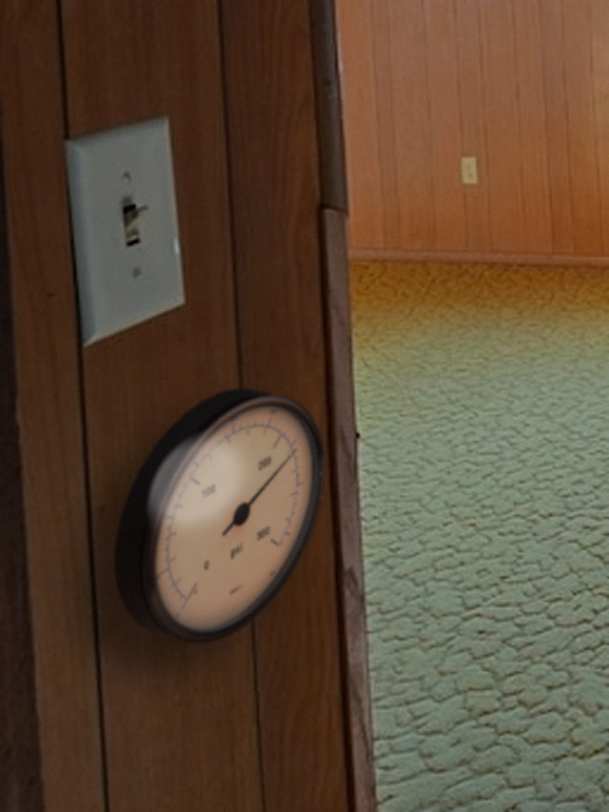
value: 220,psi
